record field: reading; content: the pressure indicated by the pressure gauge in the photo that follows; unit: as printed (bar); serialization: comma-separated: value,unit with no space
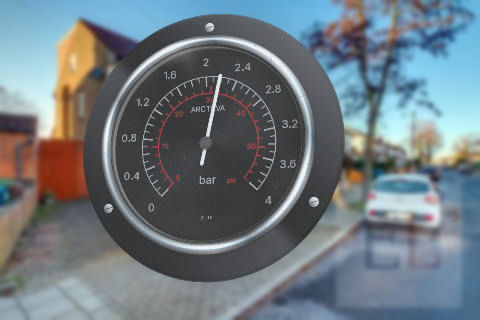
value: 2.2,bar
